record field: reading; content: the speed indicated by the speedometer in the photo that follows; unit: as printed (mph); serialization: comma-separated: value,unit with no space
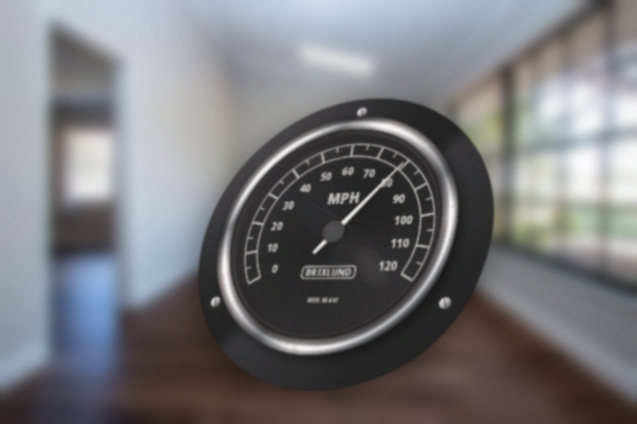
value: 80,mph
